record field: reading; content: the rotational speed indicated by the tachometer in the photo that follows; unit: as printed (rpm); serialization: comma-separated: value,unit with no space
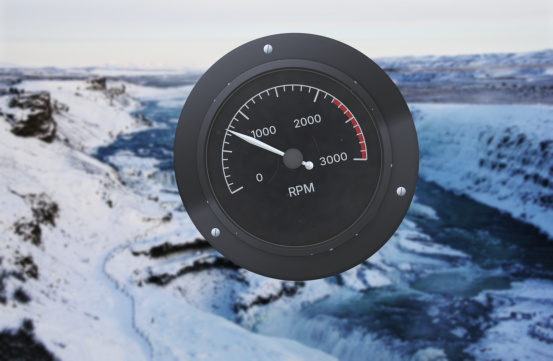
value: 750,rpm
